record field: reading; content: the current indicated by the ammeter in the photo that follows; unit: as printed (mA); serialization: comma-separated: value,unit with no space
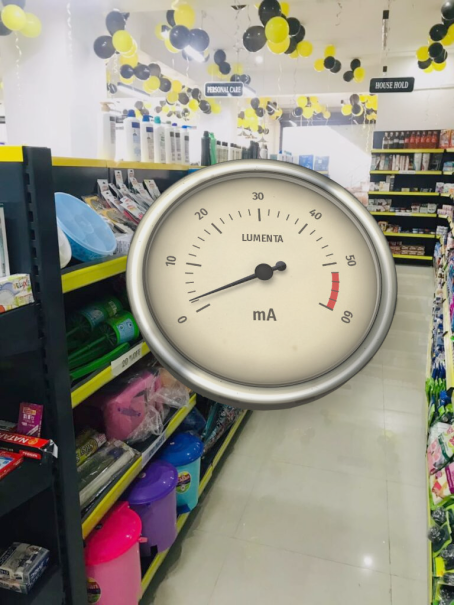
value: 2,mA
